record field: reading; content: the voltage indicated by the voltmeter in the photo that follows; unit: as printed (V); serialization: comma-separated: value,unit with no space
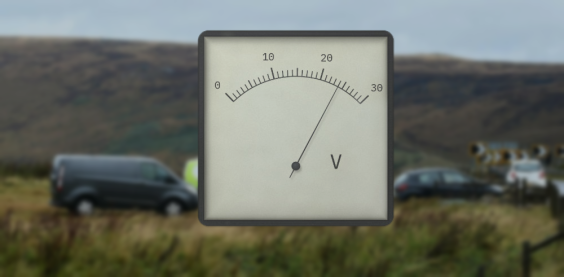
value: 24,V
